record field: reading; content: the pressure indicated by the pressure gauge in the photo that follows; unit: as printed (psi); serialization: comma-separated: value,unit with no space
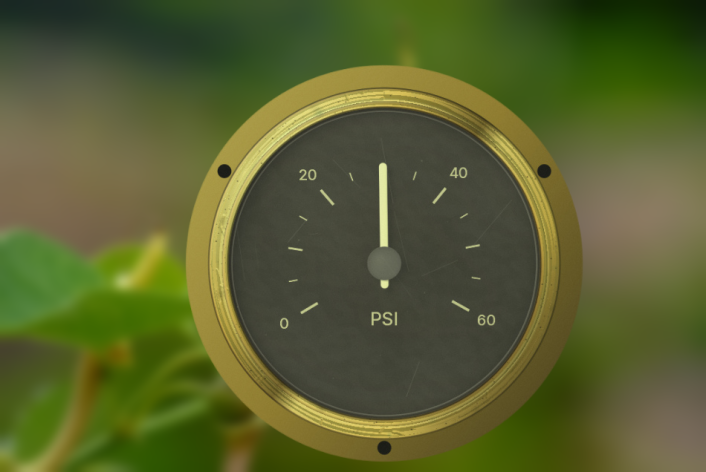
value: 30,psi
